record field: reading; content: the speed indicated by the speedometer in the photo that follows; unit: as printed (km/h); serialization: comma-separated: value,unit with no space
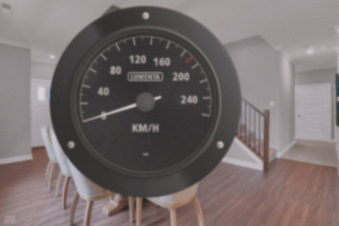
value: 0,km/h
